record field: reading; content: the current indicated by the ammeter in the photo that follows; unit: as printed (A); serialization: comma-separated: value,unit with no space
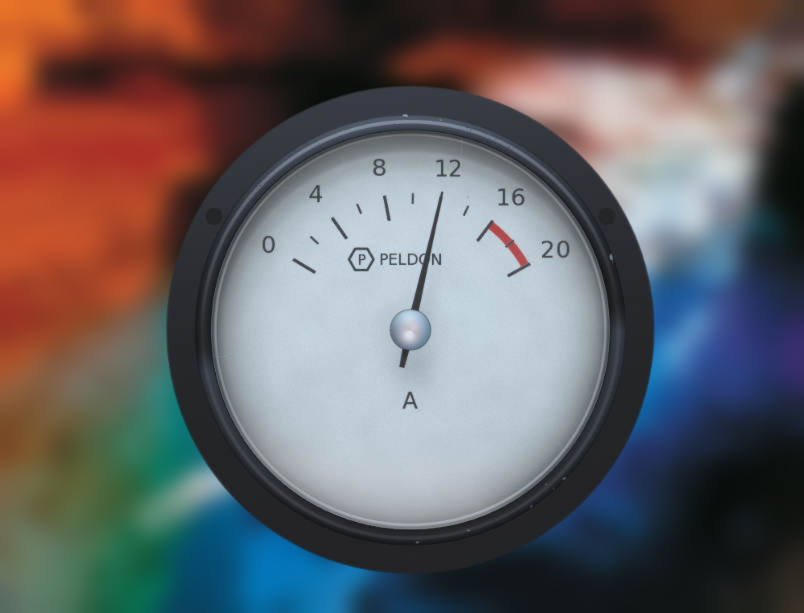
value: 12,A
